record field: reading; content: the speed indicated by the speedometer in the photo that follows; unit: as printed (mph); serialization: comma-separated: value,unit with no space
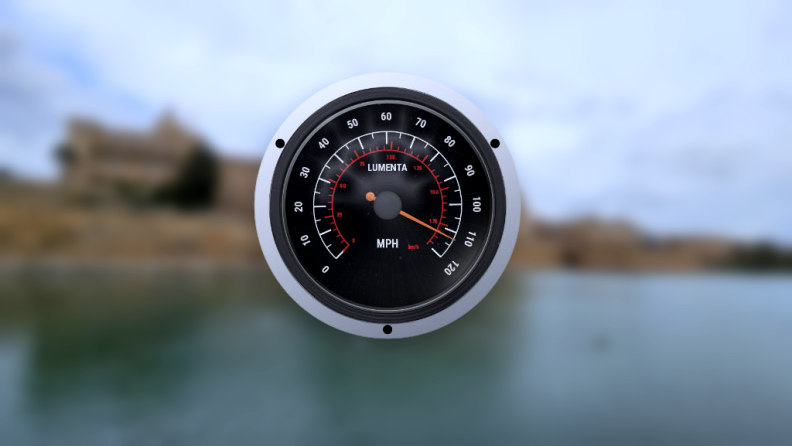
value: 112.5,mph
